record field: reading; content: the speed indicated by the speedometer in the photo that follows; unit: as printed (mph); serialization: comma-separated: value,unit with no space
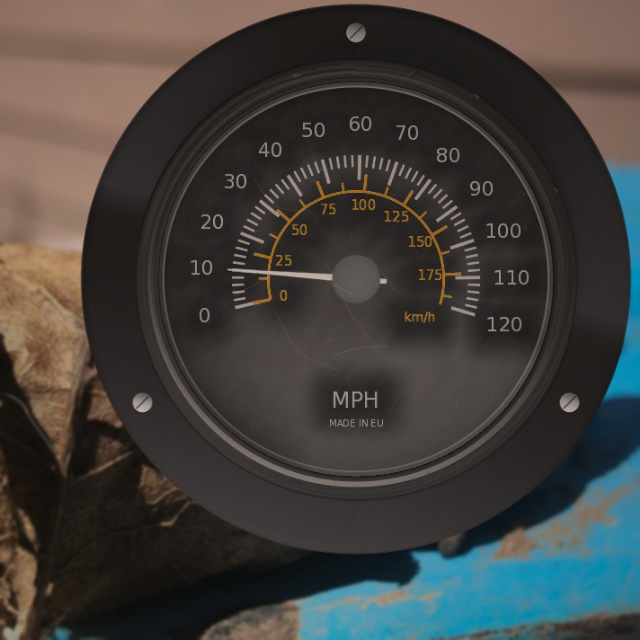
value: 10,mph
